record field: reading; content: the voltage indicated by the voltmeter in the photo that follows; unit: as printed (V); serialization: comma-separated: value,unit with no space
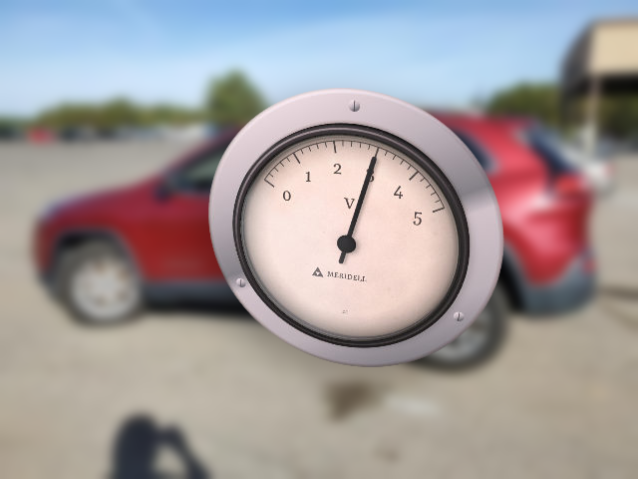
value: 3,V
